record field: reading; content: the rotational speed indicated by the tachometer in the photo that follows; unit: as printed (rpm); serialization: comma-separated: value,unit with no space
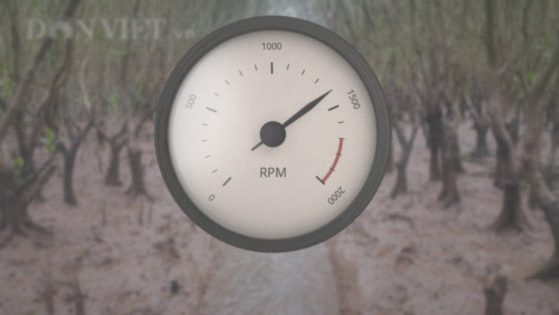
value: 1400,rpm
